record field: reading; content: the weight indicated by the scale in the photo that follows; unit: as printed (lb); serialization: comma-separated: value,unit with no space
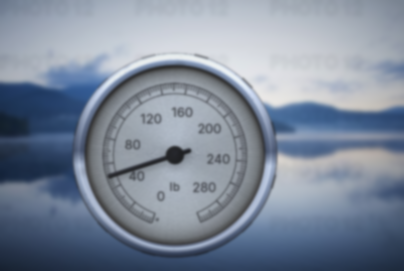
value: 50,lb
